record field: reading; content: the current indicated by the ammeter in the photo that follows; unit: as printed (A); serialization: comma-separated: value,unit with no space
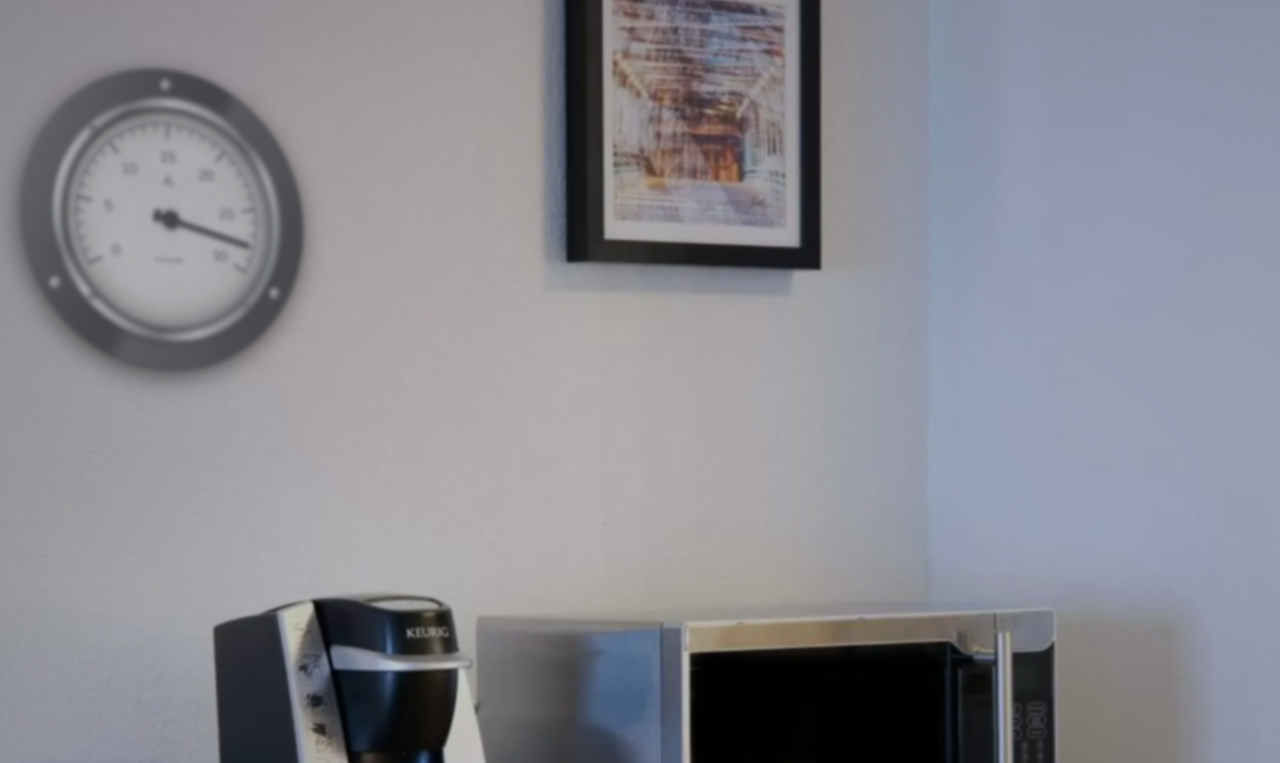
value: 28,A
